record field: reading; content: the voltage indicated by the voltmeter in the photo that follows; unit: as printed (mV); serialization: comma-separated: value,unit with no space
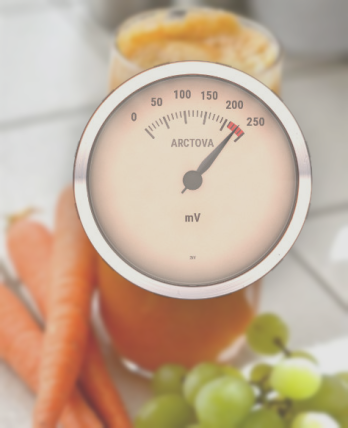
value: 230,mV
